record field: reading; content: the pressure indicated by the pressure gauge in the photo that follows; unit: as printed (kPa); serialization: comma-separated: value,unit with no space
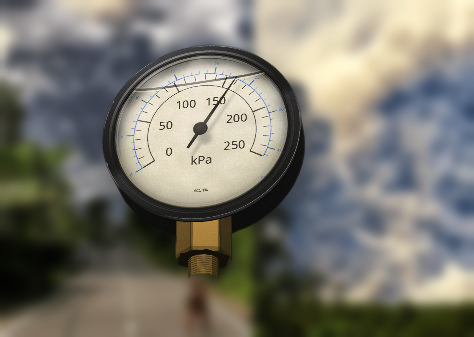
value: 160,kPa
